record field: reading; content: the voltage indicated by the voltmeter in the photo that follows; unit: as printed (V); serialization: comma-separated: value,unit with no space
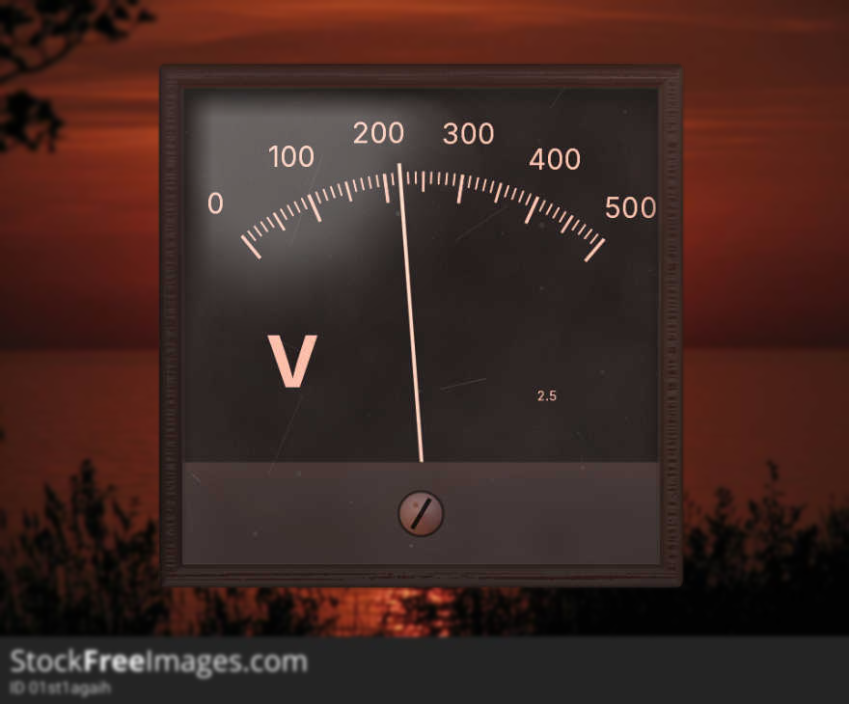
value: 220,V
